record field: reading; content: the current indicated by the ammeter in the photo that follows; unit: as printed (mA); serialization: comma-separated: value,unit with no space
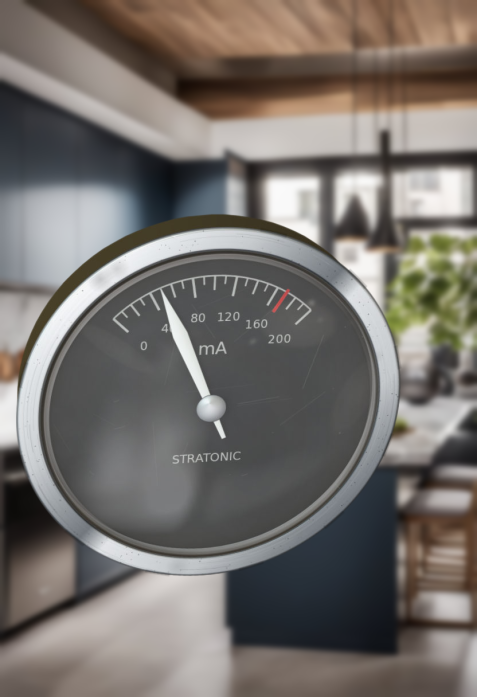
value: 50,mA
